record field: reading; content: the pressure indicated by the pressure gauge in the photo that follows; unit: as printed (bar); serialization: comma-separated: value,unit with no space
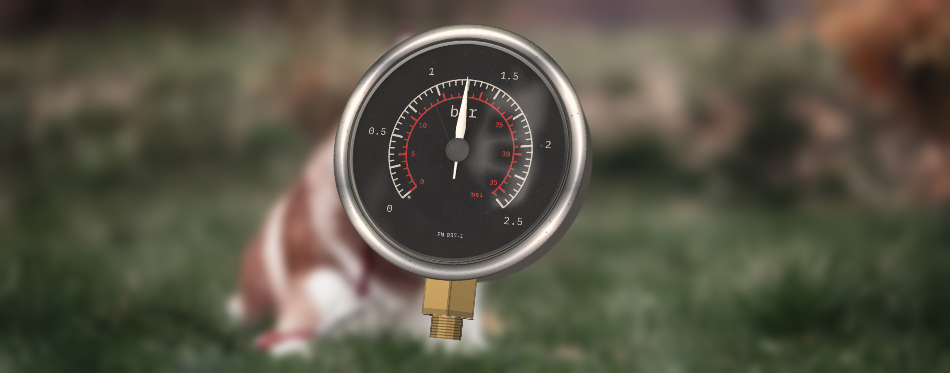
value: 1.25,bar
